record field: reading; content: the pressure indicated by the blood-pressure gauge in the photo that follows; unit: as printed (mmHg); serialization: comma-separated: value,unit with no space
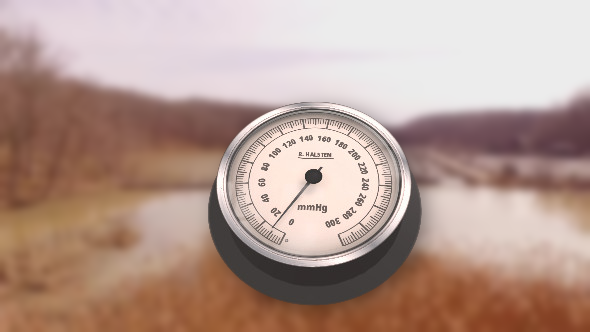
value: 10,mmHg
